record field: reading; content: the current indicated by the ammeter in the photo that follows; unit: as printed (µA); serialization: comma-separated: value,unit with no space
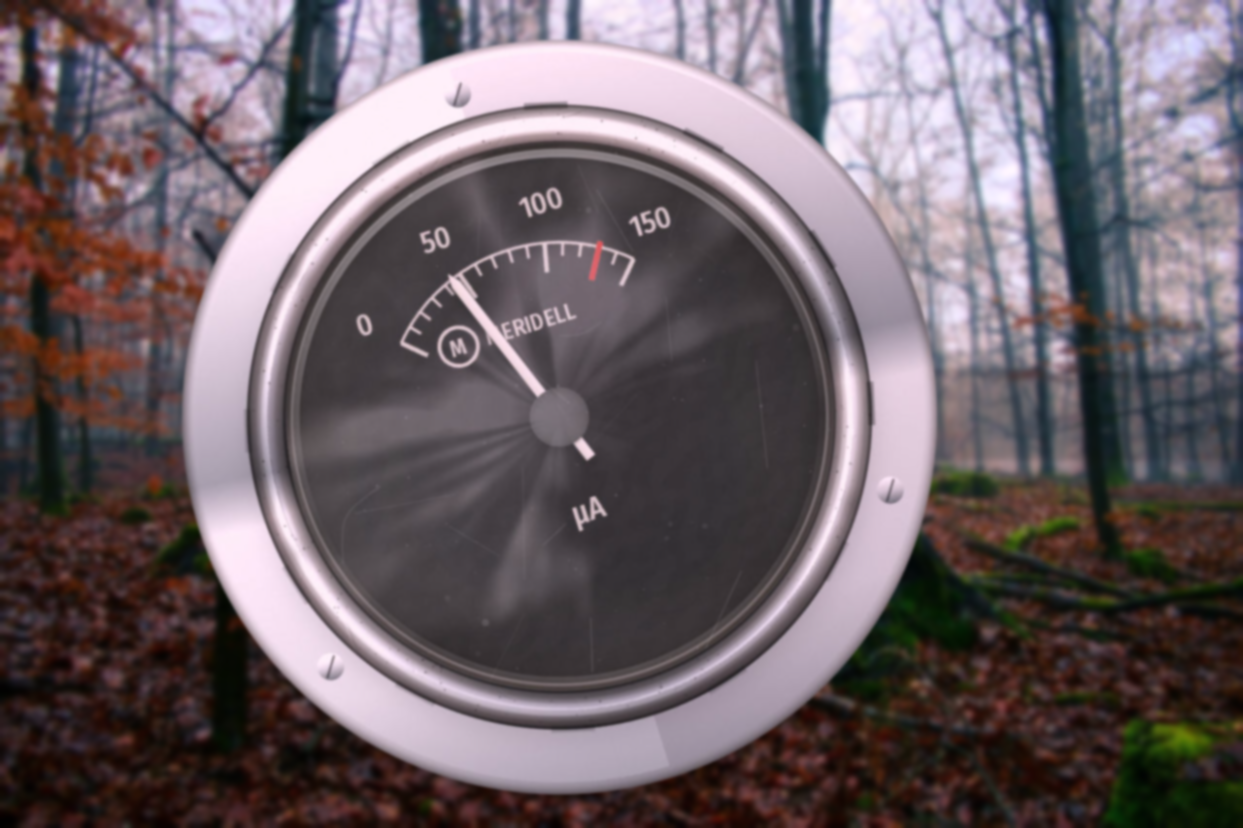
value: 45,µA
